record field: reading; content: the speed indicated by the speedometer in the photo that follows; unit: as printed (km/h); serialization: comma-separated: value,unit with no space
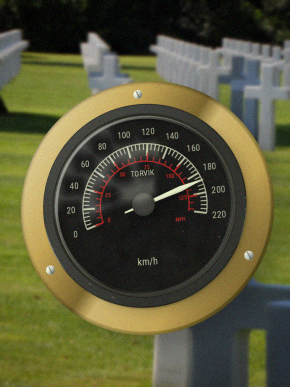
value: 188,km/h
